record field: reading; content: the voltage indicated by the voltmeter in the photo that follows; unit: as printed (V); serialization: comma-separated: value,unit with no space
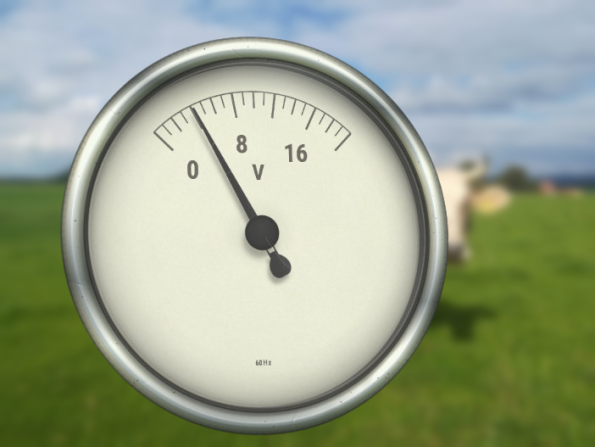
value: 4,V
